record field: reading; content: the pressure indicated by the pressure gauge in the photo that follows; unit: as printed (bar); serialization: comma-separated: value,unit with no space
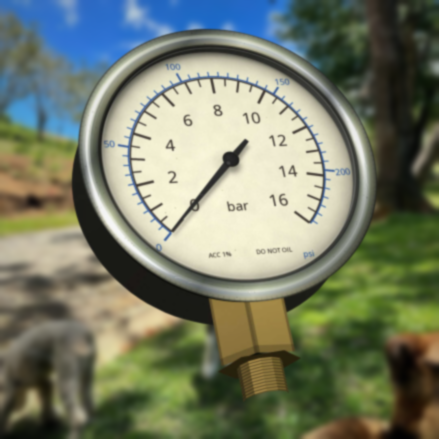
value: 0,bar
